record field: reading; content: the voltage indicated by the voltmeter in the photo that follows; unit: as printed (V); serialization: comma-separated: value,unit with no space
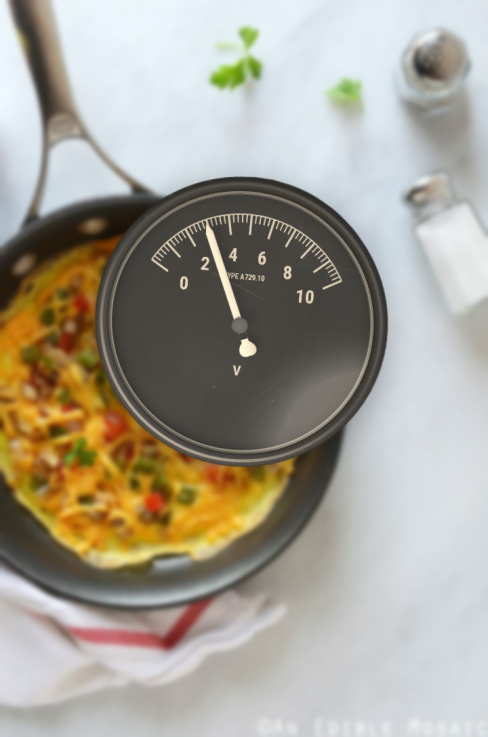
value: 3,V
